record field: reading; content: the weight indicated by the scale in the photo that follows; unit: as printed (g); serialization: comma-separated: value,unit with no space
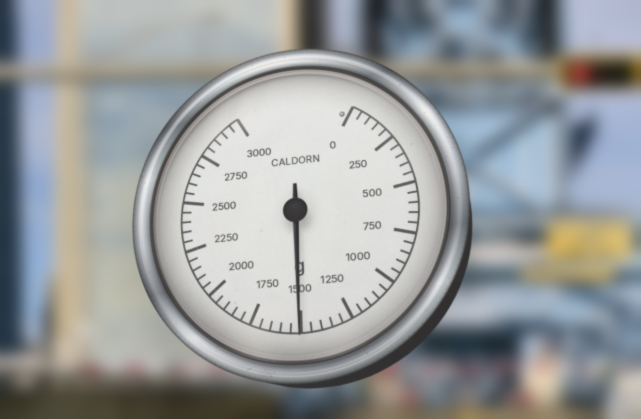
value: 1500,g
